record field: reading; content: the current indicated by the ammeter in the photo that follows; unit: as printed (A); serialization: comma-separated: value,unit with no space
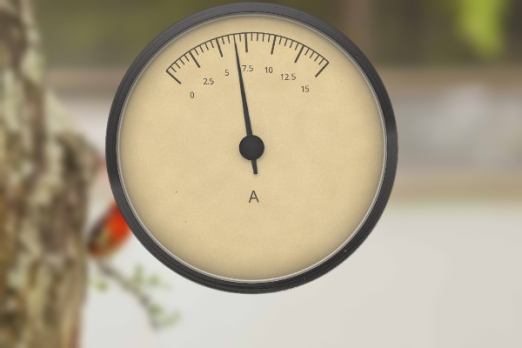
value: 6.5,A
